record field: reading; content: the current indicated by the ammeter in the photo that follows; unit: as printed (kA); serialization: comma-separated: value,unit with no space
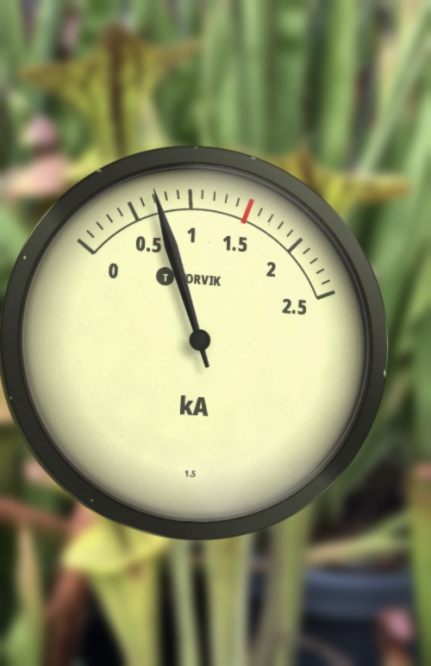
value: 0.7,kA
